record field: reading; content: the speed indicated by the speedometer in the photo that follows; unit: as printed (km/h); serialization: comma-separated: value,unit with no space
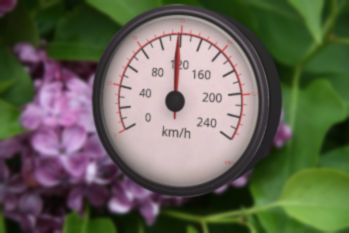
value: 120,km/h
